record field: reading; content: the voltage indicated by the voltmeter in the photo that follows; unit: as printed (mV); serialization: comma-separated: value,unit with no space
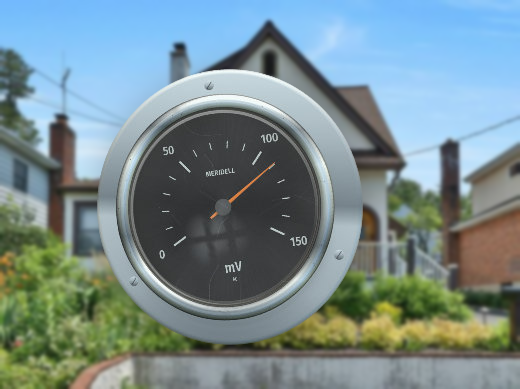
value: 110,mV
